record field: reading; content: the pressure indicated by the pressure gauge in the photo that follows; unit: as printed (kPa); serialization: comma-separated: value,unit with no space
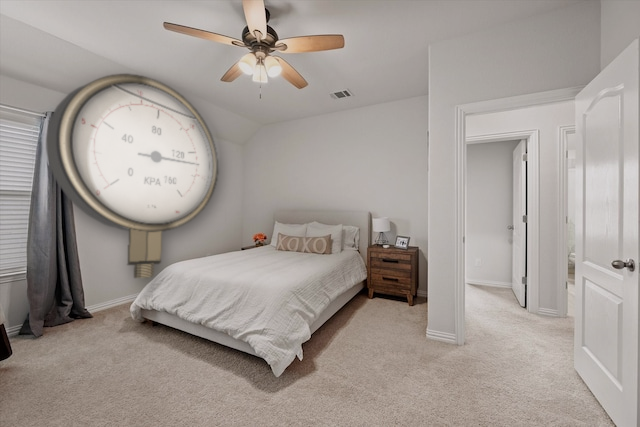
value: 130,kPa
